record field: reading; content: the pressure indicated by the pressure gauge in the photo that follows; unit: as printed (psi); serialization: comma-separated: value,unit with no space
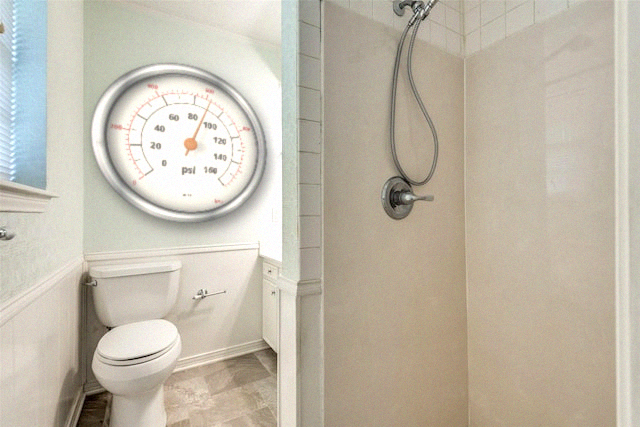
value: 90,psi
